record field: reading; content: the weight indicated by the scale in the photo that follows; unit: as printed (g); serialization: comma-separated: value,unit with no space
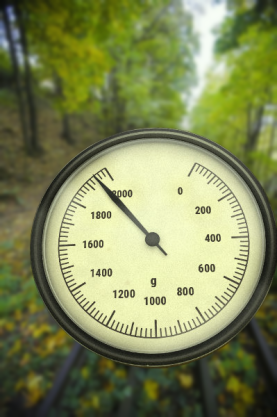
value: 1940,g
